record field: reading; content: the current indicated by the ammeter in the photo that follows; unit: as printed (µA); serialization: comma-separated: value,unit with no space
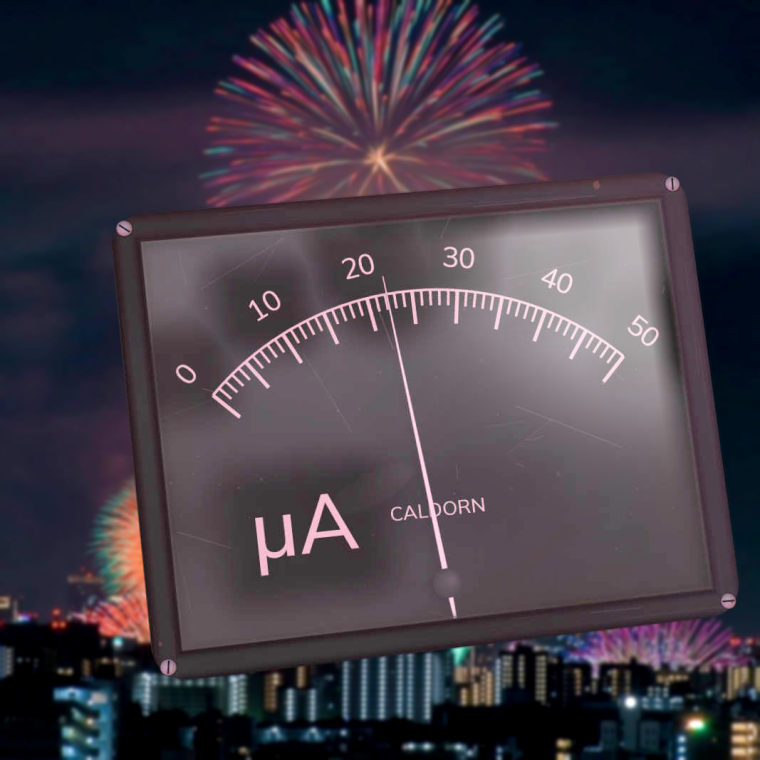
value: 22,µA
